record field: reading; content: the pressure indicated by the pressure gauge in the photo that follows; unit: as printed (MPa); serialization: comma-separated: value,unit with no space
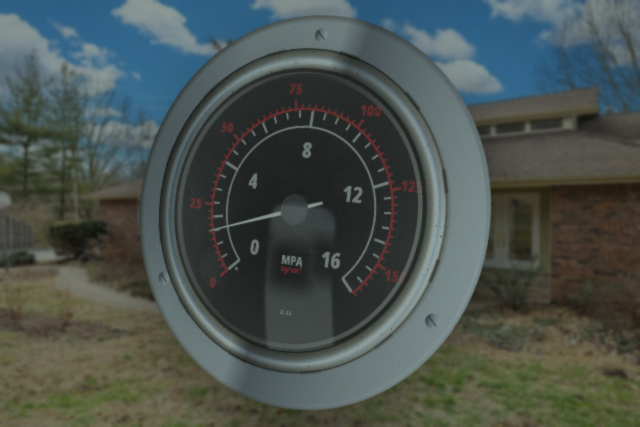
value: 1.5,MPa
